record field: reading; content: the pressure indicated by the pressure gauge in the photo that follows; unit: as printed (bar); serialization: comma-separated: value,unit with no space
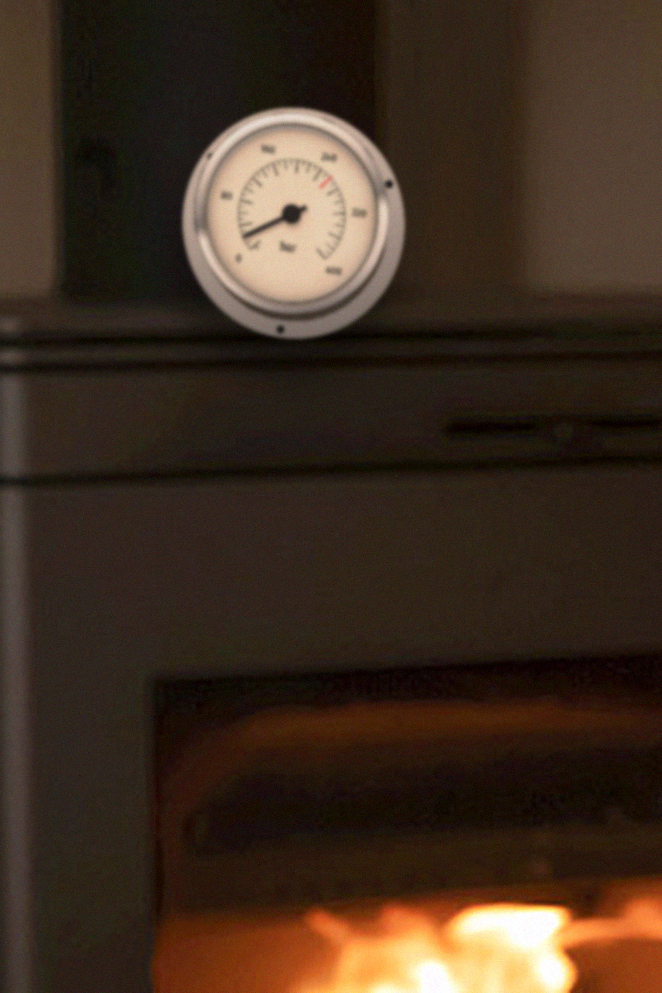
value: 20,bar
